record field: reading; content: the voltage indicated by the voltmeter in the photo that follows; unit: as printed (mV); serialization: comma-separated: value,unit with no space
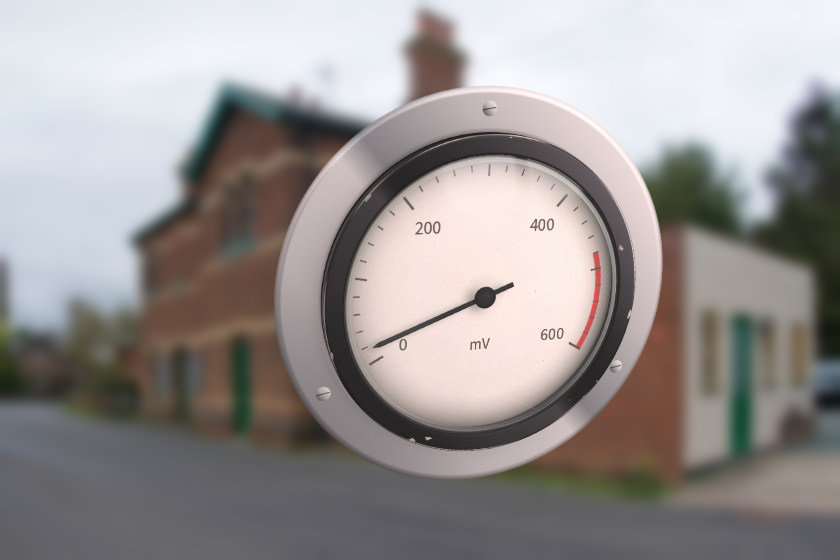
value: 20,mV
